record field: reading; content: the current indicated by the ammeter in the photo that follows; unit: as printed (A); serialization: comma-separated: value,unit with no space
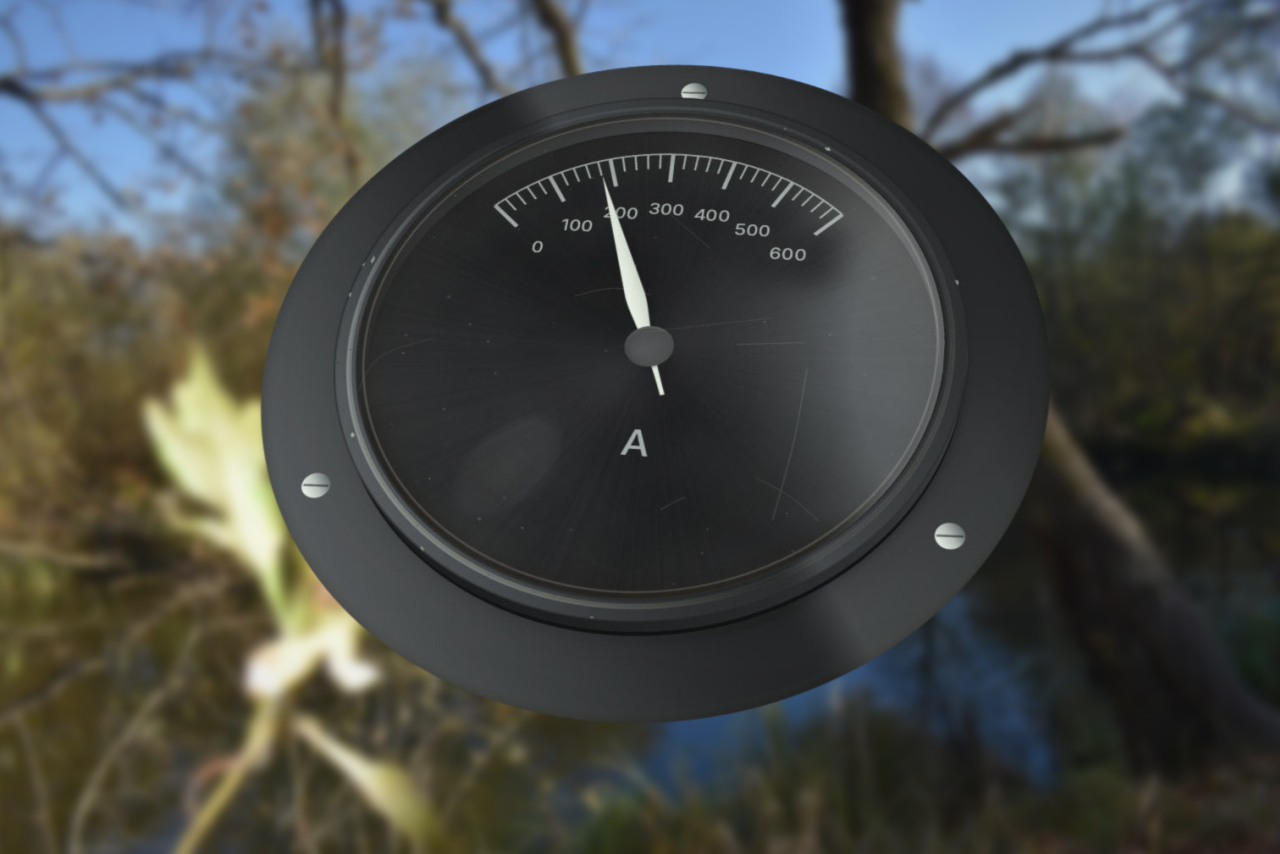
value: 180,A
